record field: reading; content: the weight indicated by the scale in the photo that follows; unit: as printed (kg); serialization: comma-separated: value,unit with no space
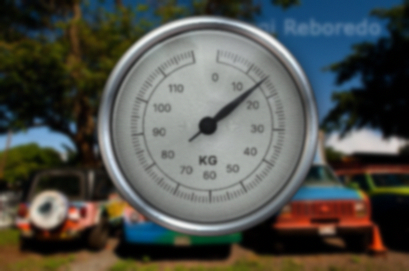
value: 15,kg
